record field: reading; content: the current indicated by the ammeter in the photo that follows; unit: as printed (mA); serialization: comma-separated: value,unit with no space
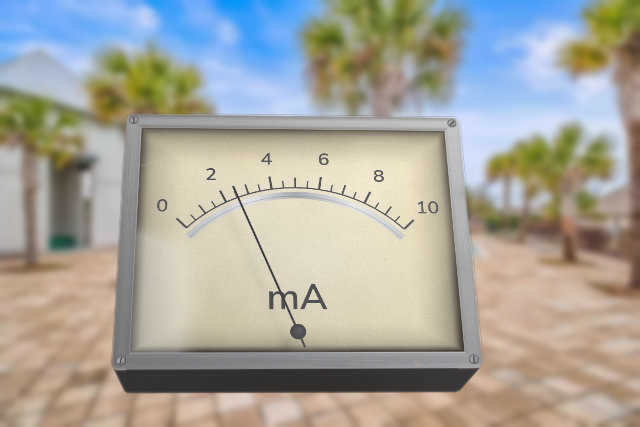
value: 2.5,mA
